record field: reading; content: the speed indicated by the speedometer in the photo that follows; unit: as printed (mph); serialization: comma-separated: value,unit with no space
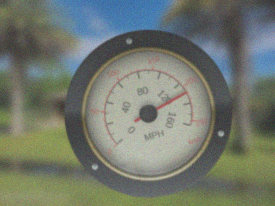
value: 130,mph
